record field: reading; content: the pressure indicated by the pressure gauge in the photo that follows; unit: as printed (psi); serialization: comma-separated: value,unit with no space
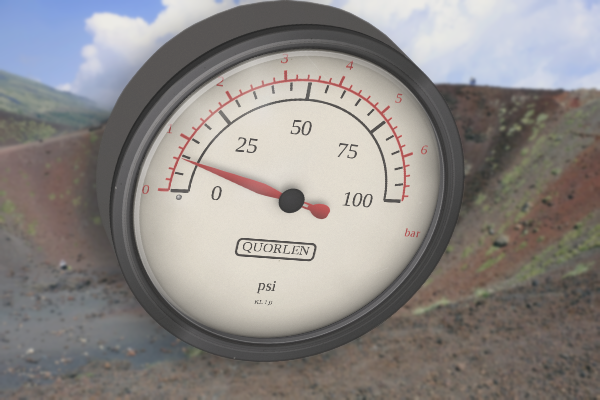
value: 10,psi
